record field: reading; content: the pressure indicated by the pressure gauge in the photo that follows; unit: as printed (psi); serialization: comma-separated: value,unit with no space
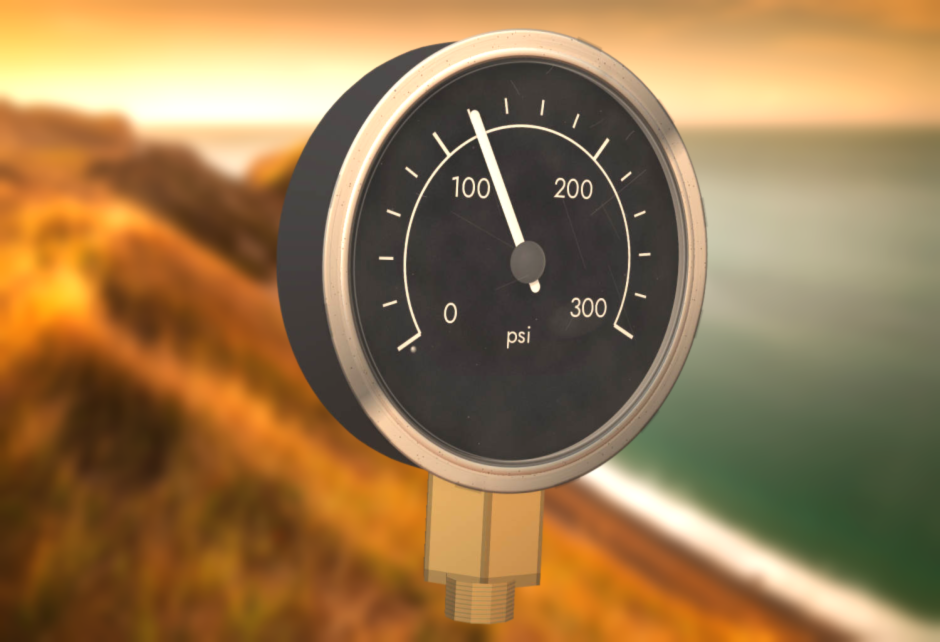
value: 120,psi
